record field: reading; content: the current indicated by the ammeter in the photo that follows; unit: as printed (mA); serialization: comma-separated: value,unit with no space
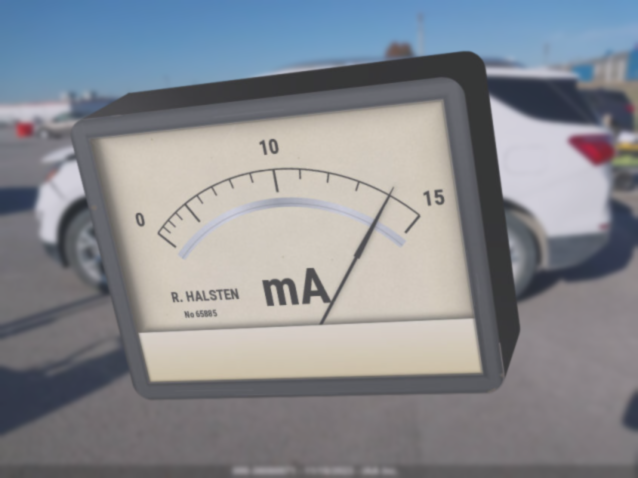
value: 14,mA
